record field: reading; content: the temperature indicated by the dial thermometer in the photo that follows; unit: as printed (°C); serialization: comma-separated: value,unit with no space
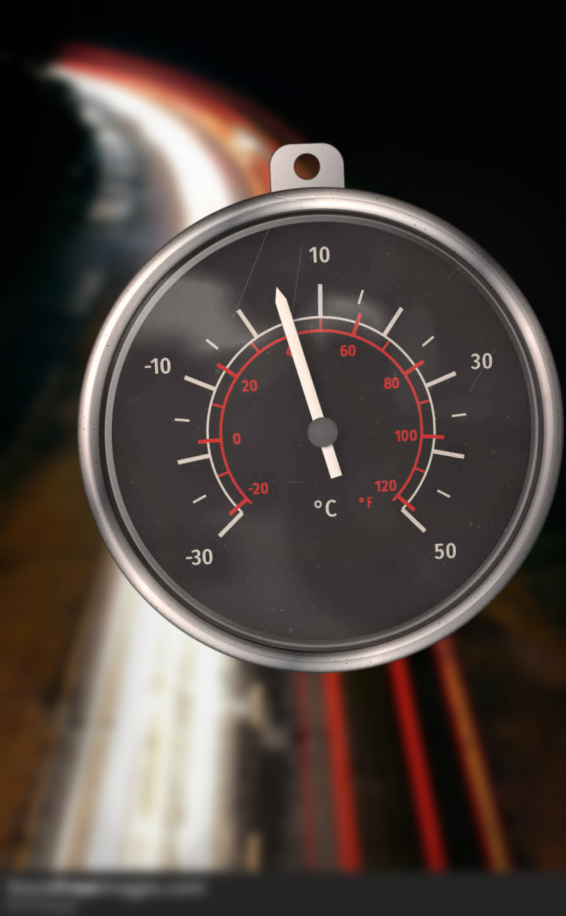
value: 5,°C
